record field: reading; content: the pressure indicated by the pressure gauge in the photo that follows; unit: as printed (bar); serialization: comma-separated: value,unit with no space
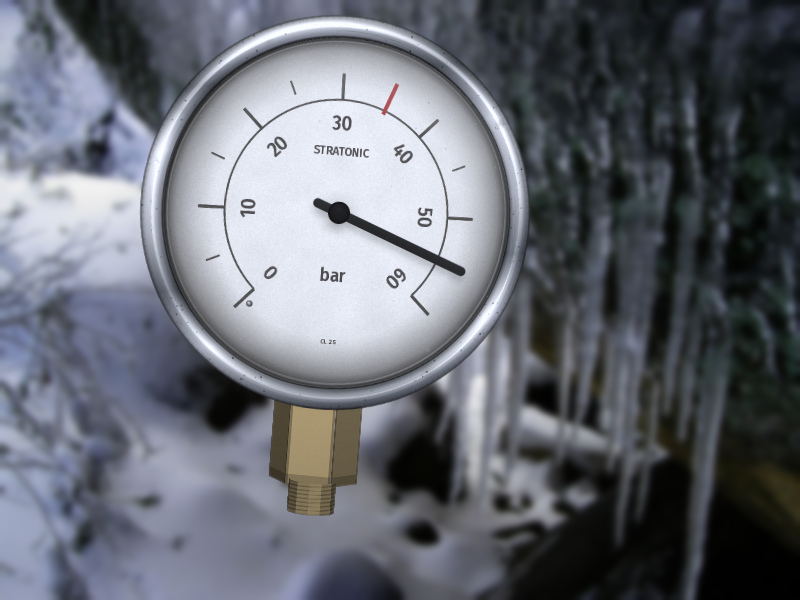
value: 55,bar
